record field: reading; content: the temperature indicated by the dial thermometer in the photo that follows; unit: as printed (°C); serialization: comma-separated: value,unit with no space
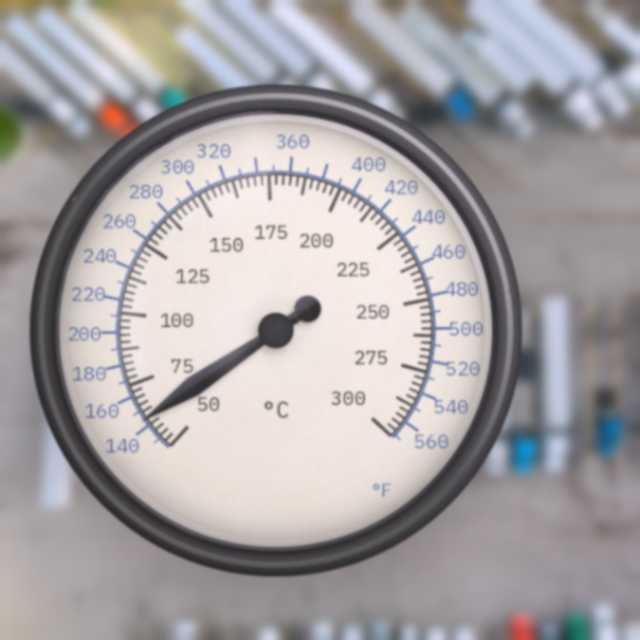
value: 62.5,°C
